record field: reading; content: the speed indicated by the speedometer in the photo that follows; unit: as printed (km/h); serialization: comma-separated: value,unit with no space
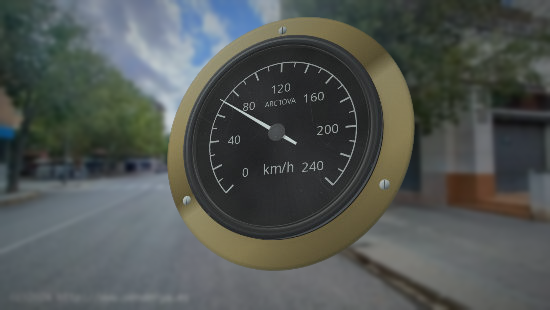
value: 70,km/h
